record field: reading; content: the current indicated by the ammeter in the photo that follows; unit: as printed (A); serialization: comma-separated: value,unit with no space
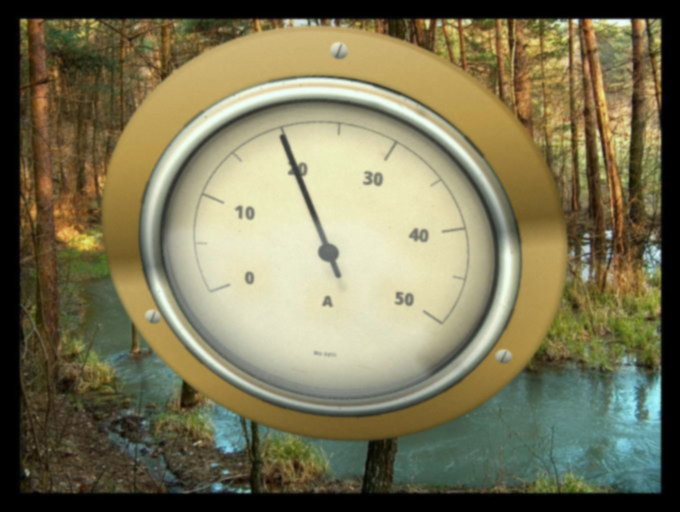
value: 20,A
